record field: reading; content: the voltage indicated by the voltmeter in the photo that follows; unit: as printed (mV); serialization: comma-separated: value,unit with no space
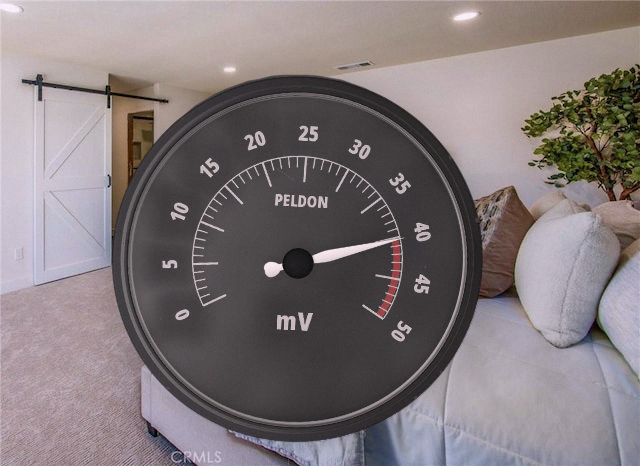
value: 40,mV
